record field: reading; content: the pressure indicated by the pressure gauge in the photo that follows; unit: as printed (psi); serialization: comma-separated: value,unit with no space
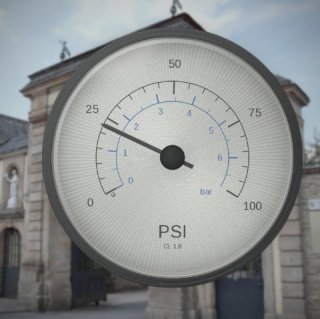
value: 22.5,psi
